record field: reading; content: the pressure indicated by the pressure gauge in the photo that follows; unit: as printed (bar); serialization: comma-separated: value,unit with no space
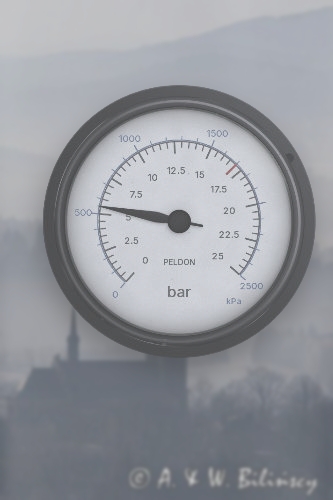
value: 5.5,bar
